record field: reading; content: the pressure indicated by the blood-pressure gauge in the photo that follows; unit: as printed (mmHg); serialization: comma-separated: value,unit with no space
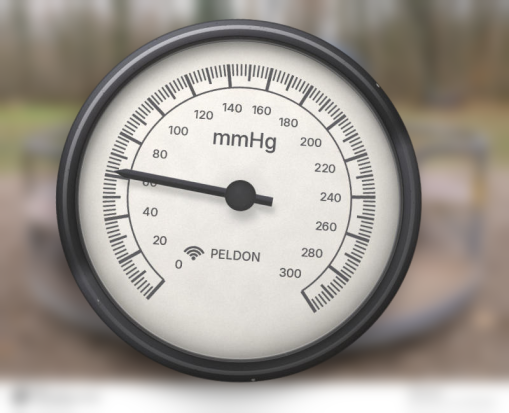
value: 62,mmHg
